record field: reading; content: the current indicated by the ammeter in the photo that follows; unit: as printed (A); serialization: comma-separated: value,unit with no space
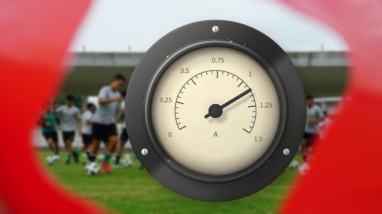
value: 1.1,A
